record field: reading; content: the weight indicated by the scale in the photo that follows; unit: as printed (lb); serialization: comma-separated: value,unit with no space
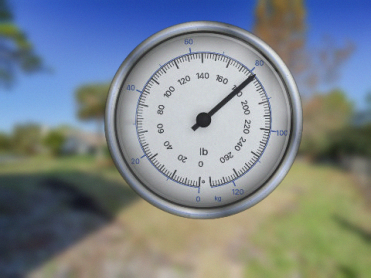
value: 180,lb
